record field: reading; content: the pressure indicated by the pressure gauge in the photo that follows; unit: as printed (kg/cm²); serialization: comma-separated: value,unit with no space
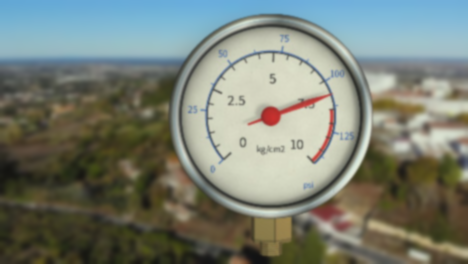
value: 7.5,kg/cm²
